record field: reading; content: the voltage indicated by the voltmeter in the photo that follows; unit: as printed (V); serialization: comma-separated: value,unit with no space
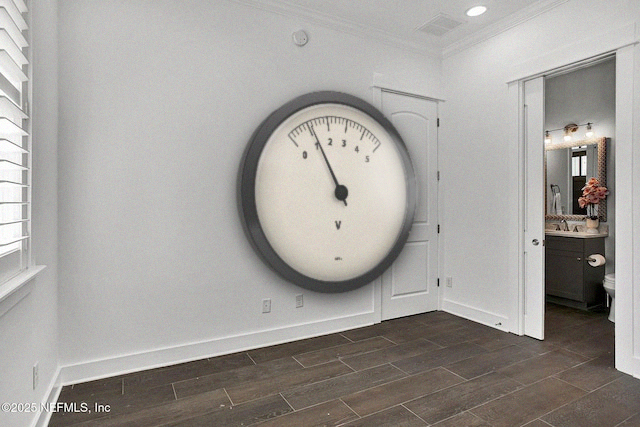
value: 1,V
